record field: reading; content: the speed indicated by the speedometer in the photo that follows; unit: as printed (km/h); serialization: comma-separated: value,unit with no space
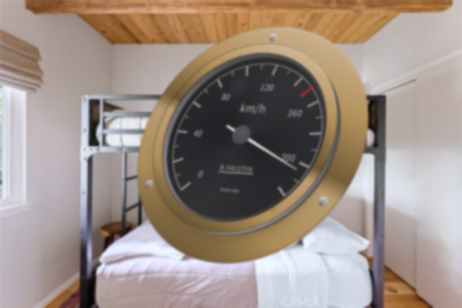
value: 205,km/h
